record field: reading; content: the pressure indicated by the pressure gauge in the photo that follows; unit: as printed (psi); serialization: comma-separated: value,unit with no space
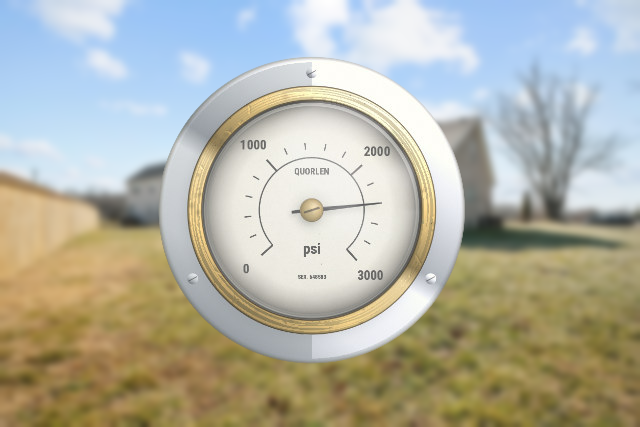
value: 2400,psi
